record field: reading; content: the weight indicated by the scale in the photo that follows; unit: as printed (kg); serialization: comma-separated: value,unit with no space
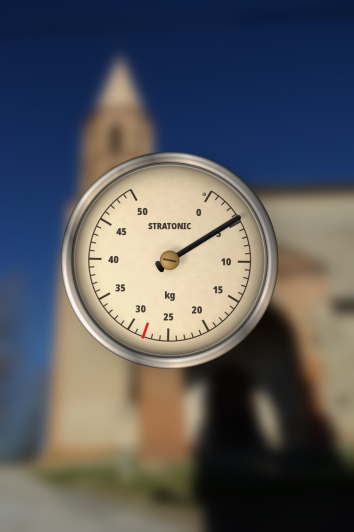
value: 4.5,kg
